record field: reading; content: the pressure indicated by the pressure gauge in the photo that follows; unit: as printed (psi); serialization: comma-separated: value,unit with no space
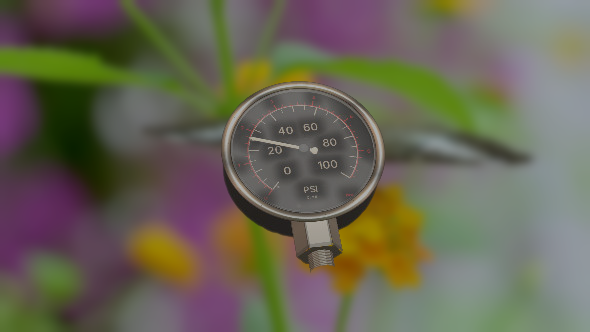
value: 25,psi
